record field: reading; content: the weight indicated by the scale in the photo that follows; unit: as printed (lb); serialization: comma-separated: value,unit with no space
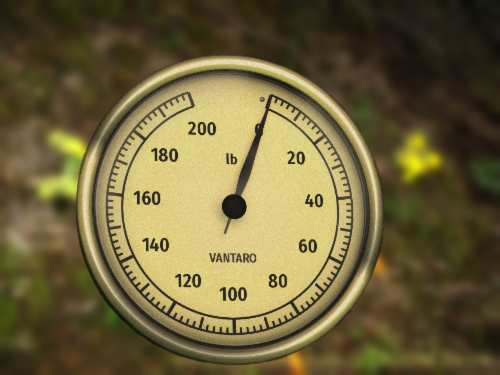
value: 0,lb
